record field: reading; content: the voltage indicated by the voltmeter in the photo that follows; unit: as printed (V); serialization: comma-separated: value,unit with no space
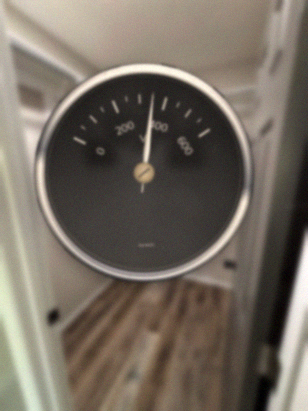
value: 350,V
